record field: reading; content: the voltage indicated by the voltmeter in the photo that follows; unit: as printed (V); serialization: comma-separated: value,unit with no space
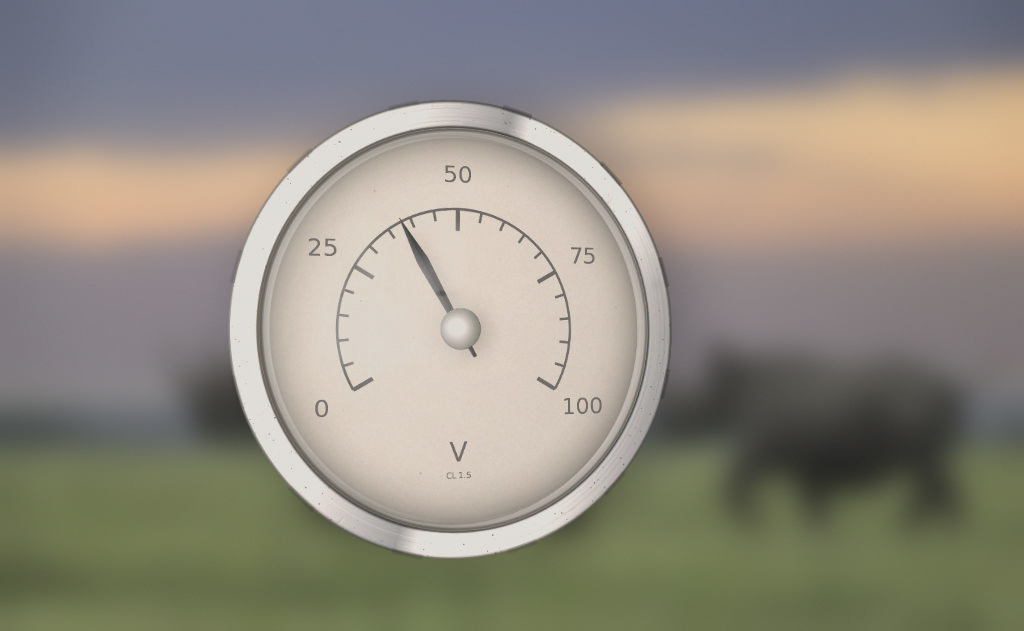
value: 37.5,V
